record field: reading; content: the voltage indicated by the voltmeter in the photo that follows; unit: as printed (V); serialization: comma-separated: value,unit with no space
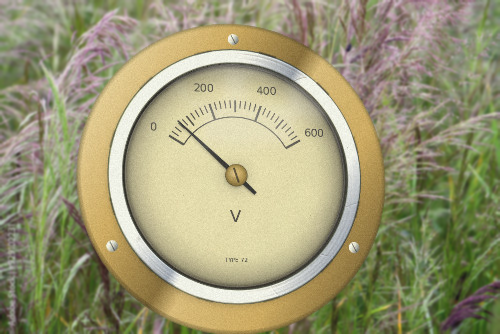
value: 60,V
